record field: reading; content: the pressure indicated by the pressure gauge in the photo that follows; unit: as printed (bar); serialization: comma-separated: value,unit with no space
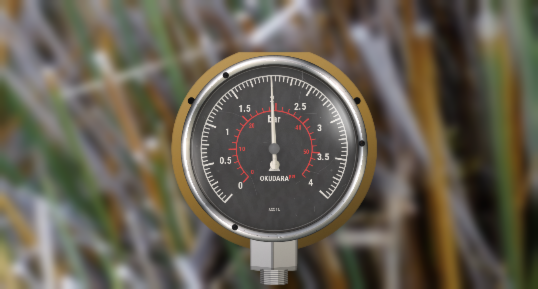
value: 2,bar
